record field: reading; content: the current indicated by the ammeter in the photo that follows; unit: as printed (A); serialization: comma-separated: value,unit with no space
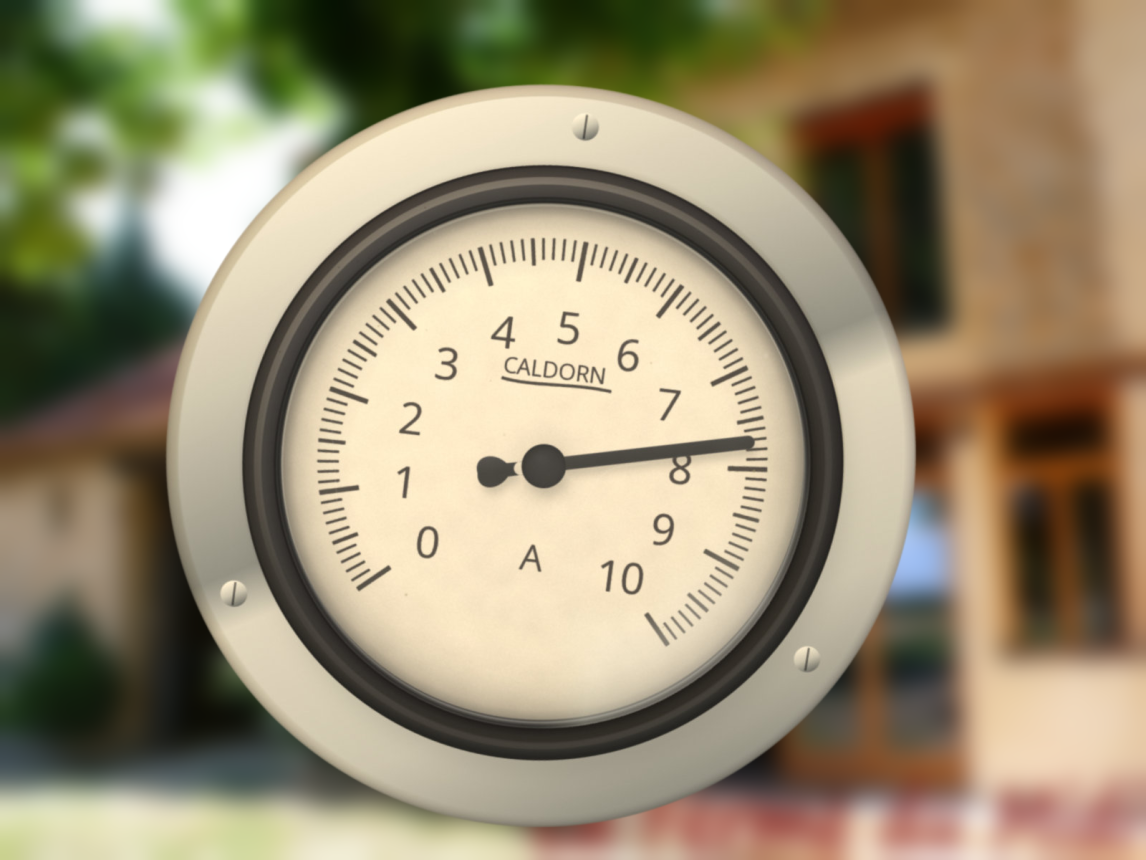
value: 7.7,A
